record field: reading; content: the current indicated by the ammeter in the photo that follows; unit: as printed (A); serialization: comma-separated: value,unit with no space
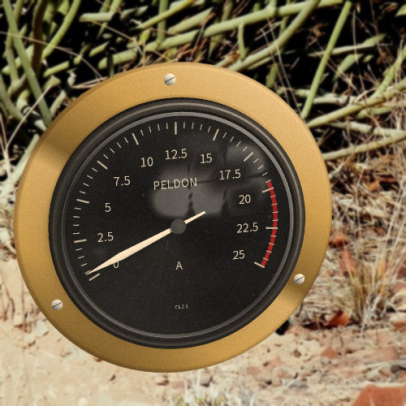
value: 0.5,A
